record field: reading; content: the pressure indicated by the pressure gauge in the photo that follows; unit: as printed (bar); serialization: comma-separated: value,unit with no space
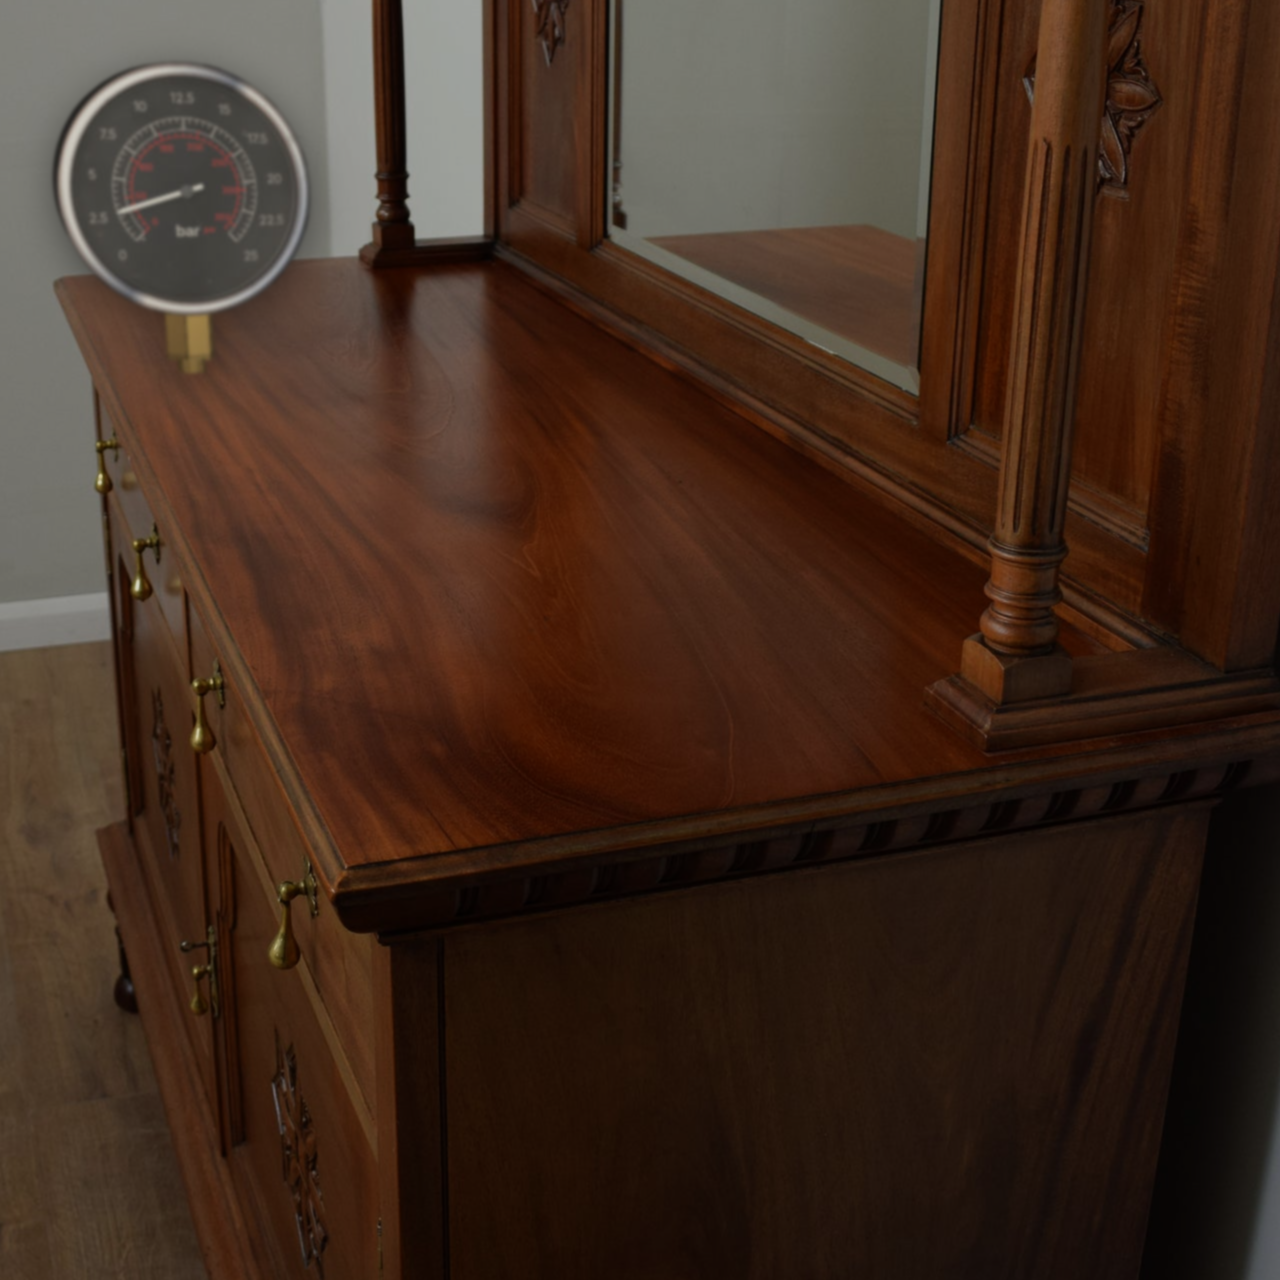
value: 2.5,bar
